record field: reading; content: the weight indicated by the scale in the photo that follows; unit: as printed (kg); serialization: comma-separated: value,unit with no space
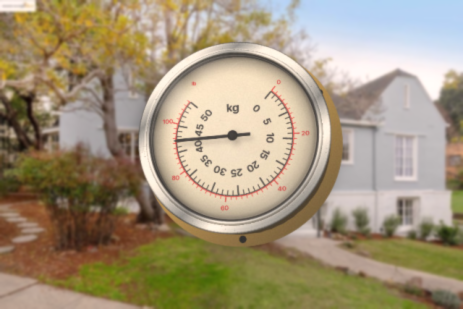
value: 42,kg
